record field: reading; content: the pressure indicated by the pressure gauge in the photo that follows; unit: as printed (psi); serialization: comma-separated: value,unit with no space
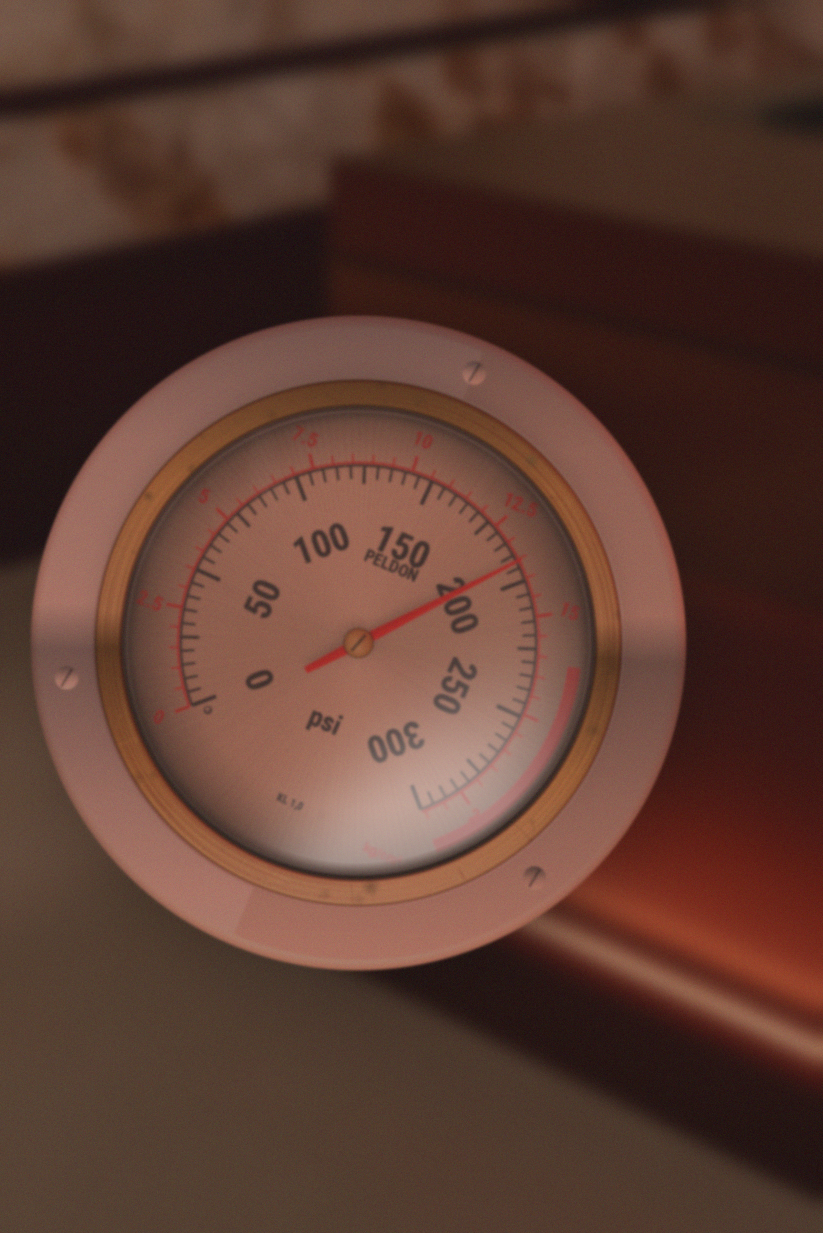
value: 192.5,psi
